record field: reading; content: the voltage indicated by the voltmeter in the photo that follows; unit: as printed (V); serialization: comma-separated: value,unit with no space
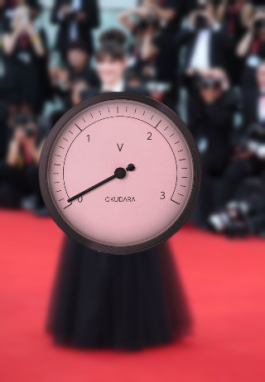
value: 0.05,V
